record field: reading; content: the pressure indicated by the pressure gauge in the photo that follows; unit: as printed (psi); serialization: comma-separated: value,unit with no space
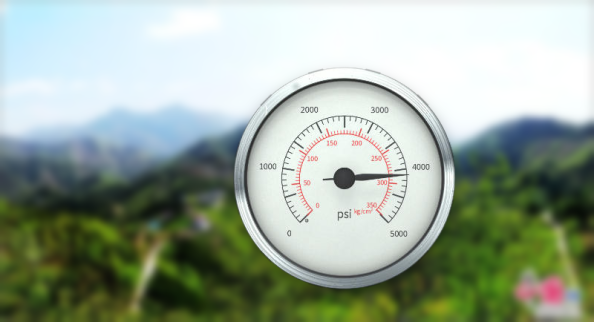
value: 4100,psi
